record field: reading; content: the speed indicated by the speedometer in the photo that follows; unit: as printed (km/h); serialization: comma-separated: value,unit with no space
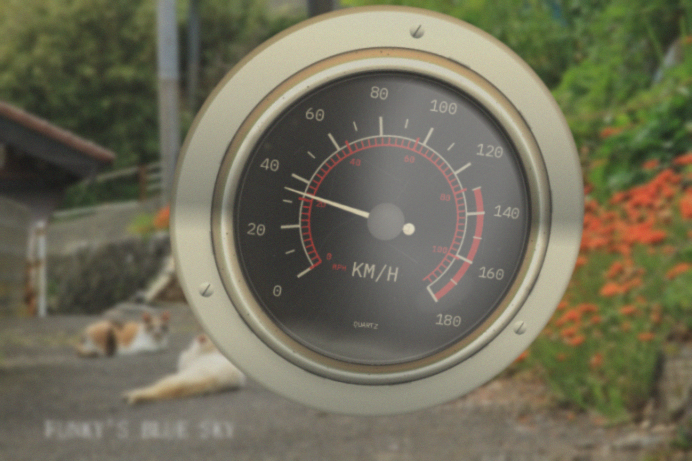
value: 35,km/h
